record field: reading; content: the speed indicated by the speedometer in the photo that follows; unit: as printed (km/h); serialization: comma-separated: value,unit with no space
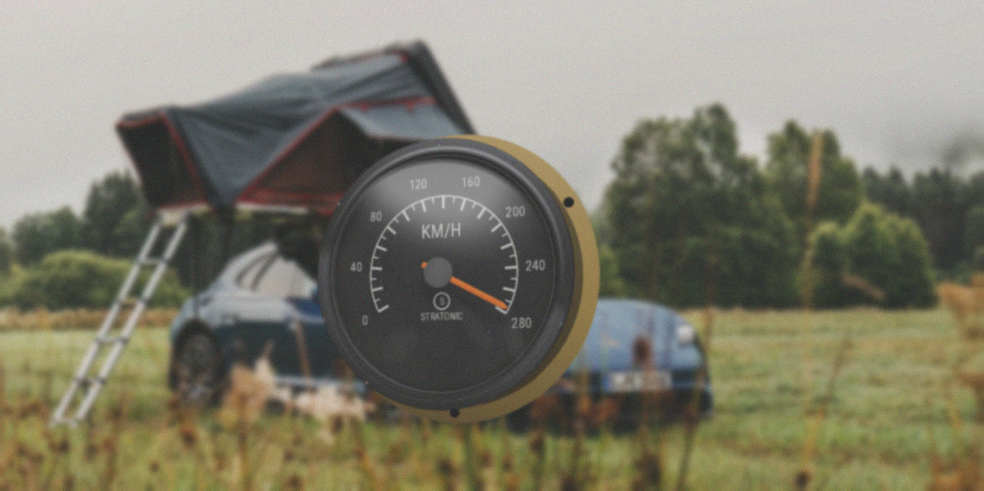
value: 275,km/h
